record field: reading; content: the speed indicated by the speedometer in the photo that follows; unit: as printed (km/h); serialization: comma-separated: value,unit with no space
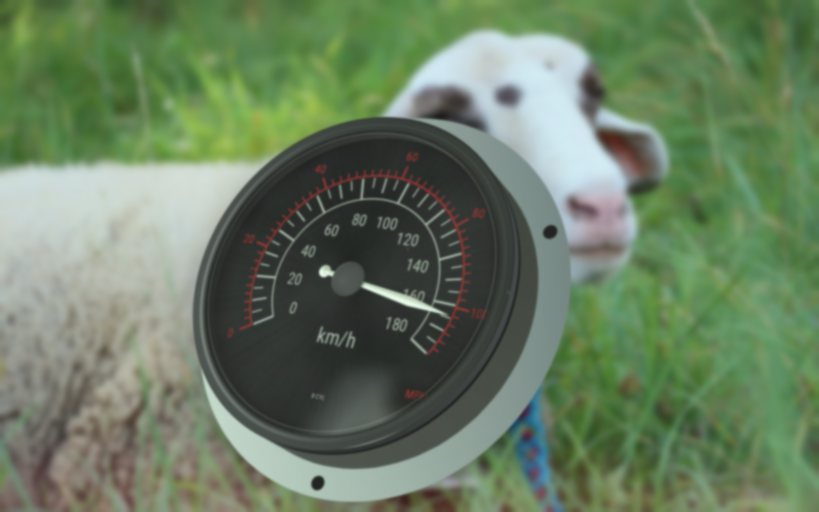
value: 165,km/h
